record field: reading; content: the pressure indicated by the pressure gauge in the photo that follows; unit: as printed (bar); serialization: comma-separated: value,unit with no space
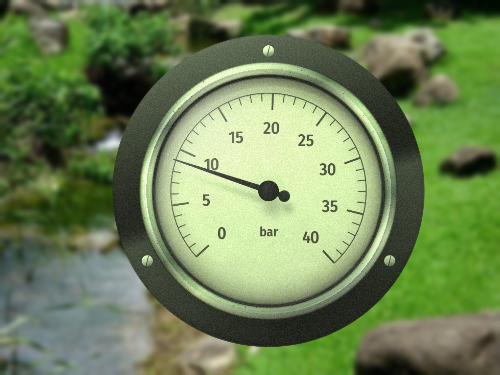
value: 9,bar
